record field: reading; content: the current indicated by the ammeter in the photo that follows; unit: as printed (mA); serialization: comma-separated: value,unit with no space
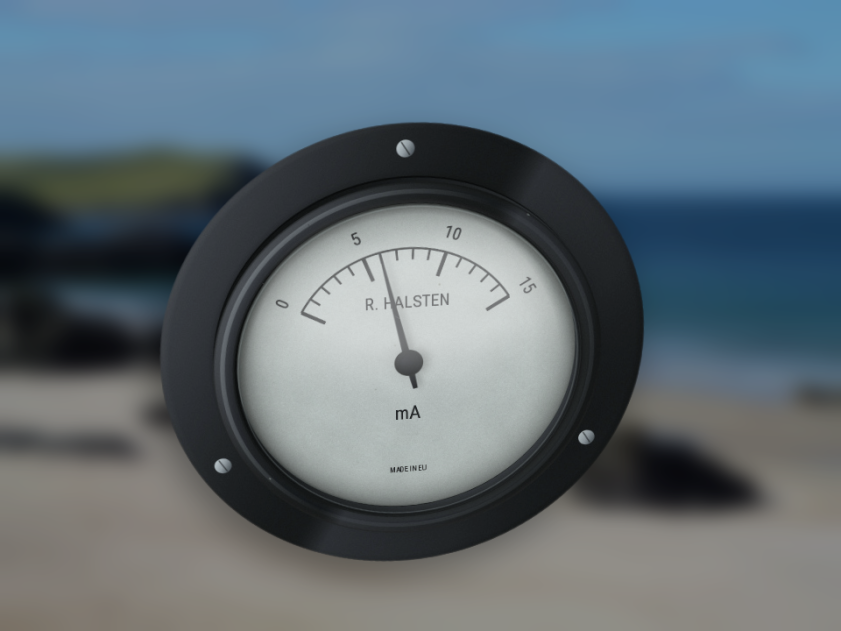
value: 6,mA
